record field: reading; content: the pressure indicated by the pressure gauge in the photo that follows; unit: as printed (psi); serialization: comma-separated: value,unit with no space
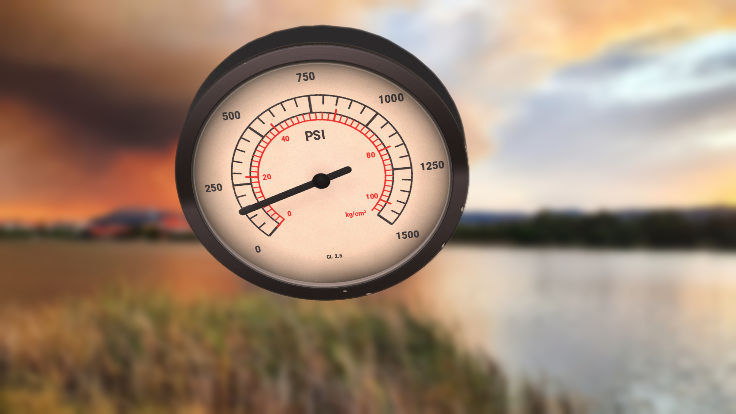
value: 150,psi
